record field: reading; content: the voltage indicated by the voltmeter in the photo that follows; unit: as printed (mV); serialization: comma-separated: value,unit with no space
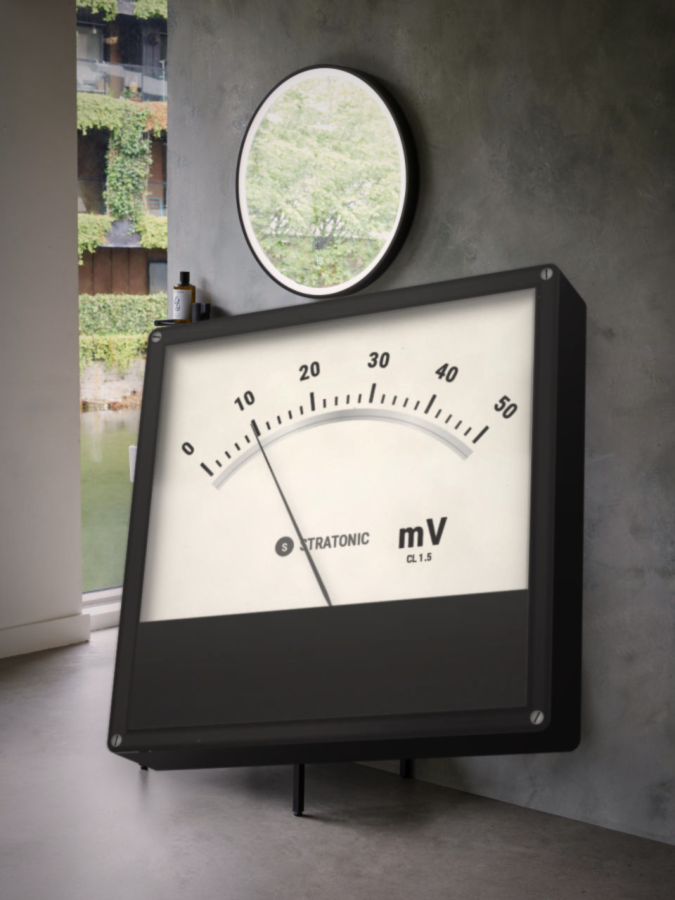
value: 10,mV
